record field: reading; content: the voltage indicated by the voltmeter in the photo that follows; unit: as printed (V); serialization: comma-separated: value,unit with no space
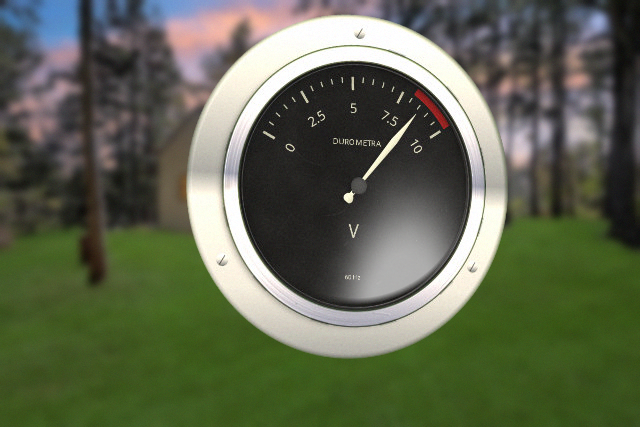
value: 8.5,V
